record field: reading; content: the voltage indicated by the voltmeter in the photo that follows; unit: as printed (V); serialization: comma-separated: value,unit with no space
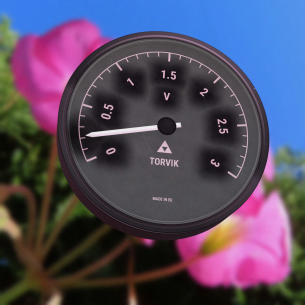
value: 0.2,V
